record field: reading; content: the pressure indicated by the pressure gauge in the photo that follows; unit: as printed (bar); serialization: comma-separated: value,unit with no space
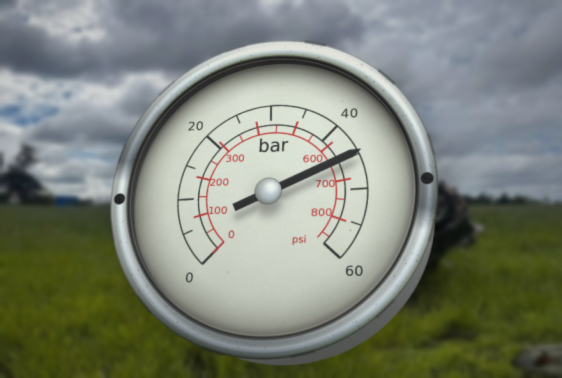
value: 45,bar
